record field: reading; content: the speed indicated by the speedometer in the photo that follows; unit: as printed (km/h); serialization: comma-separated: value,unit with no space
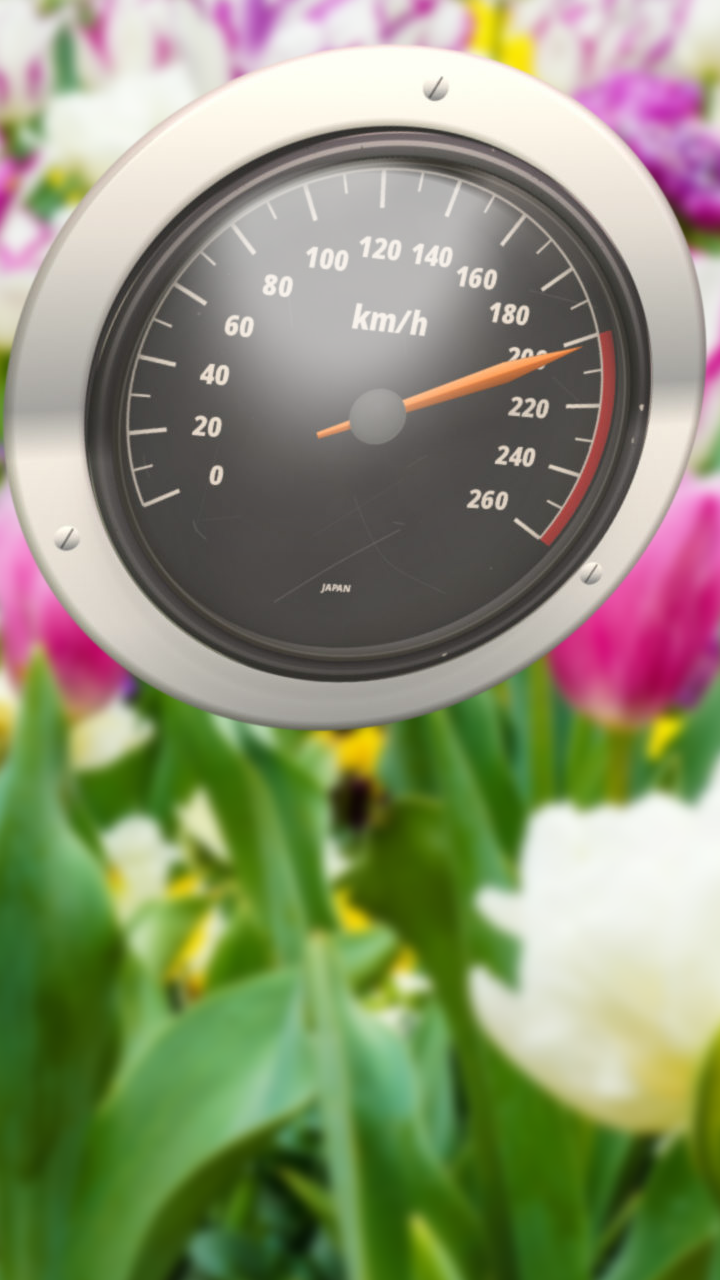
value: 200,km/h
